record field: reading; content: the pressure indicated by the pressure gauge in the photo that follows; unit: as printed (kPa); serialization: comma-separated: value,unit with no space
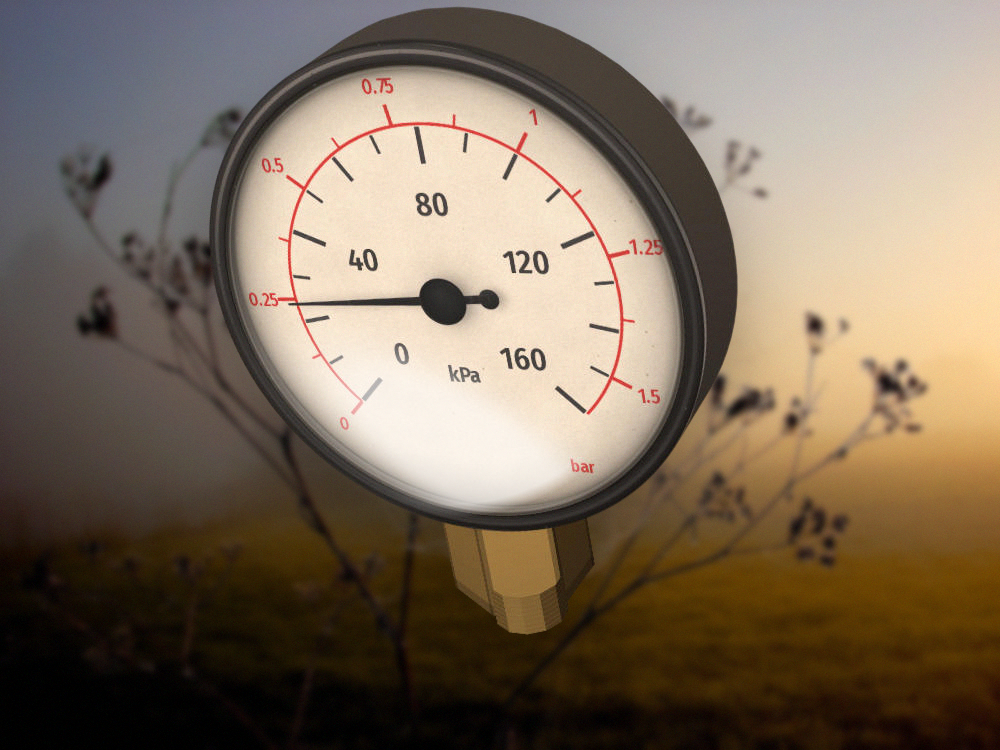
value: 25,kPa
